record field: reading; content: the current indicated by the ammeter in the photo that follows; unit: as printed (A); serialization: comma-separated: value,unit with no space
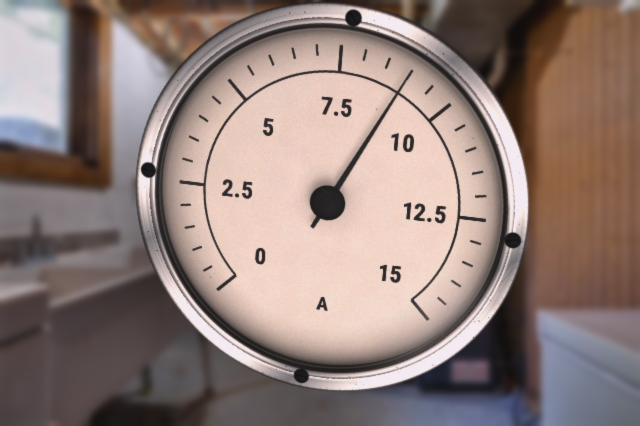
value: 9,A
